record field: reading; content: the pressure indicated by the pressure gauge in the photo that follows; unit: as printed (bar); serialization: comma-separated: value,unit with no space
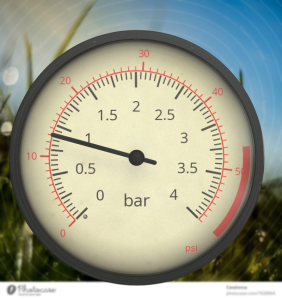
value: 0.9,bar
